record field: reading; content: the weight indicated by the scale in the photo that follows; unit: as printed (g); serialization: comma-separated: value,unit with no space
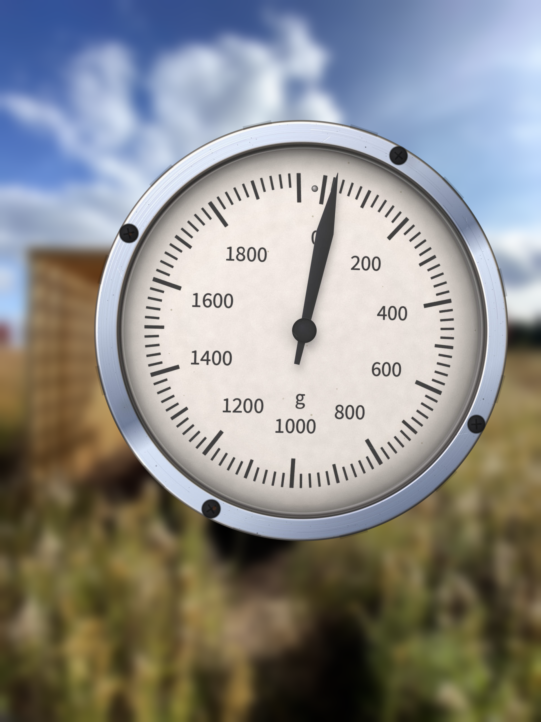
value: 20,g
